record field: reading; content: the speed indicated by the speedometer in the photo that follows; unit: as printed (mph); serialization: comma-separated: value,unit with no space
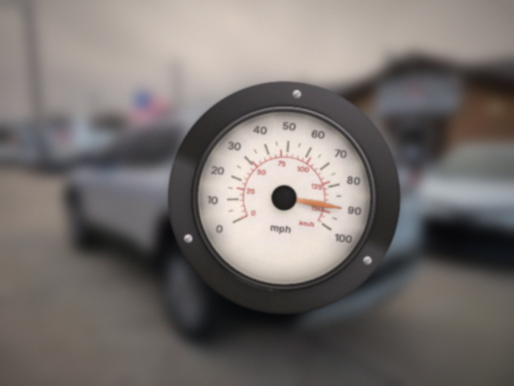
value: 90,mph
